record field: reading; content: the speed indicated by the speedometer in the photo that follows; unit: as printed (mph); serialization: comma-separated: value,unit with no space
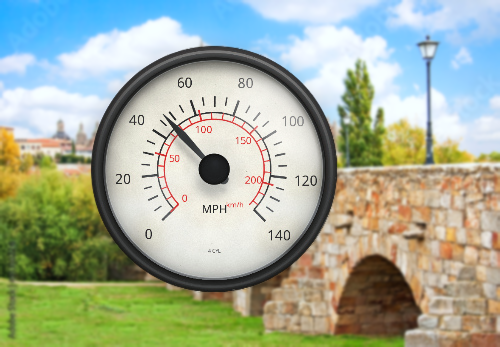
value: 47.5,mph
